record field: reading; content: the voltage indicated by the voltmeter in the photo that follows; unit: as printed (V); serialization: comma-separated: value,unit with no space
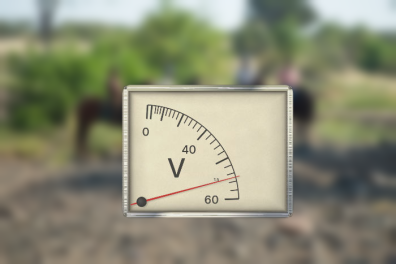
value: 55,V
